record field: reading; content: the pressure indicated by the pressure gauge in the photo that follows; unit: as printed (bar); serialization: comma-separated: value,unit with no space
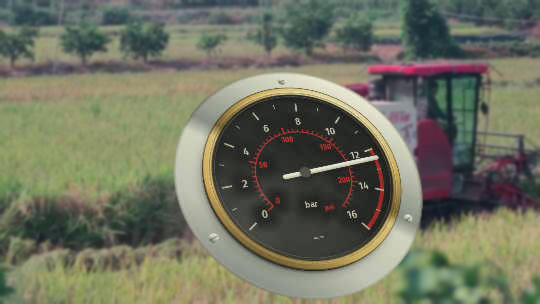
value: 12.5,bar
